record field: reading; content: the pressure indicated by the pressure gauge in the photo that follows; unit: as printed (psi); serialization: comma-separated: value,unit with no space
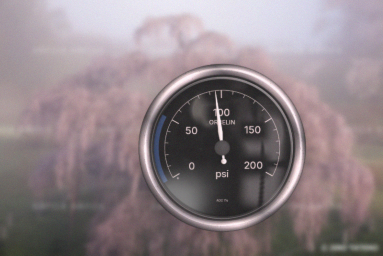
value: 95,psi
